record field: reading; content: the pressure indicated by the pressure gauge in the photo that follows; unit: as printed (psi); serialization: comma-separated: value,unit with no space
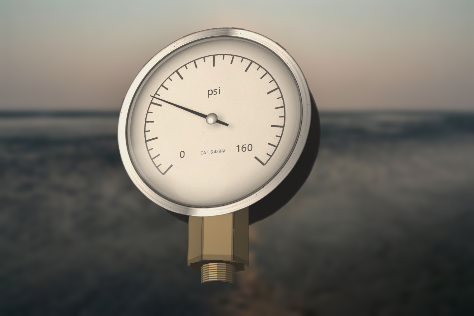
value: 42.5,psi
